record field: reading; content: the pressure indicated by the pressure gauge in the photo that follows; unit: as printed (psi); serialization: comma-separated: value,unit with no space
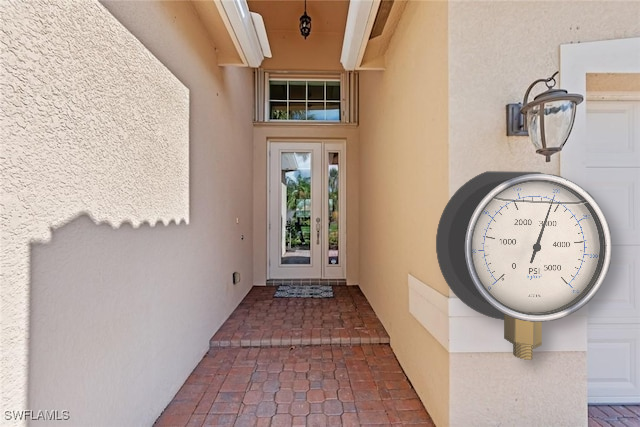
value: 2800,psi
